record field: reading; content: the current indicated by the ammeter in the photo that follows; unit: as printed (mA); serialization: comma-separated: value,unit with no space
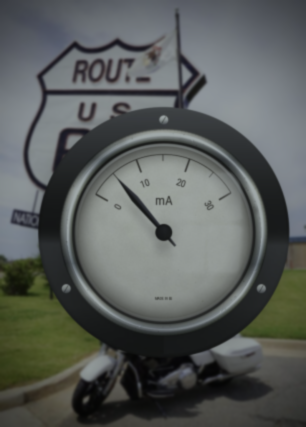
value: 5,mA
